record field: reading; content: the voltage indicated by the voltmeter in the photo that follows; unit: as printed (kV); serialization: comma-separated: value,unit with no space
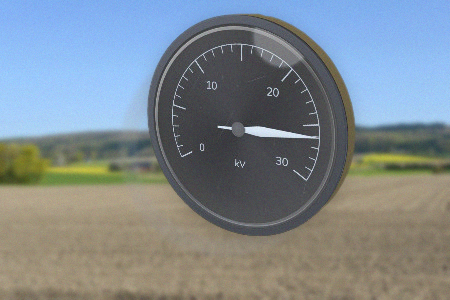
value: 26,kV
